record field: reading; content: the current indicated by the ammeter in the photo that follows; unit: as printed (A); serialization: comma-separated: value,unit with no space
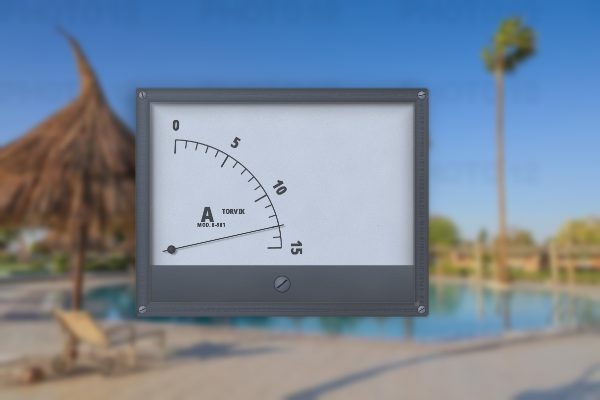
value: 13,A
